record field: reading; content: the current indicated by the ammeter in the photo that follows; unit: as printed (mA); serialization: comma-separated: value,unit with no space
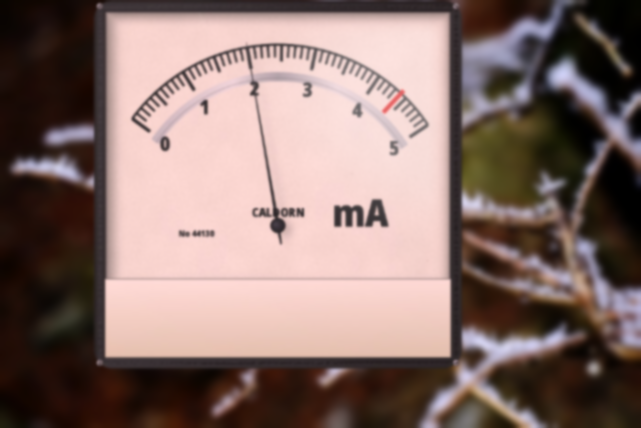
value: 2,mA
